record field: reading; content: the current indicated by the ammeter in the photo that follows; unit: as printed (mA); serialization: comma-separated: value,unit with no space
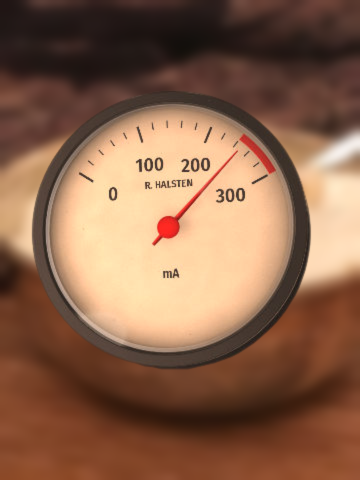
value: 250,mA
